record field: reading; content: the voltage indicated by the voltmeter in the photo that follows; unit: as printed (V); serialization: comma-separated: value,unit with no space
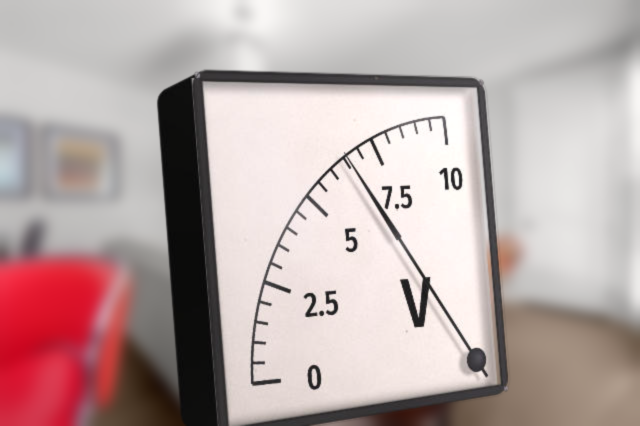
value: 6.5,V
